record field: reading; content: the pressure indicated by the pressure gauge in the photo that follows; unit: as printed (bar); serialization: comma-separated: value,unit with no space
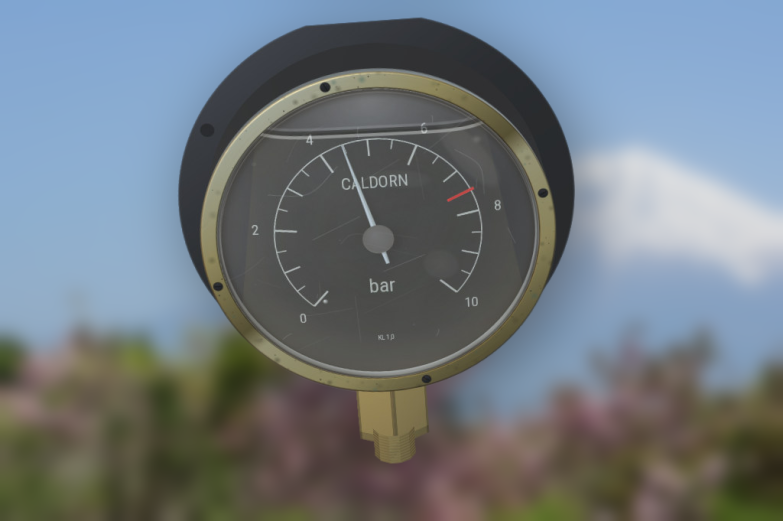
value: 4.5,bar
